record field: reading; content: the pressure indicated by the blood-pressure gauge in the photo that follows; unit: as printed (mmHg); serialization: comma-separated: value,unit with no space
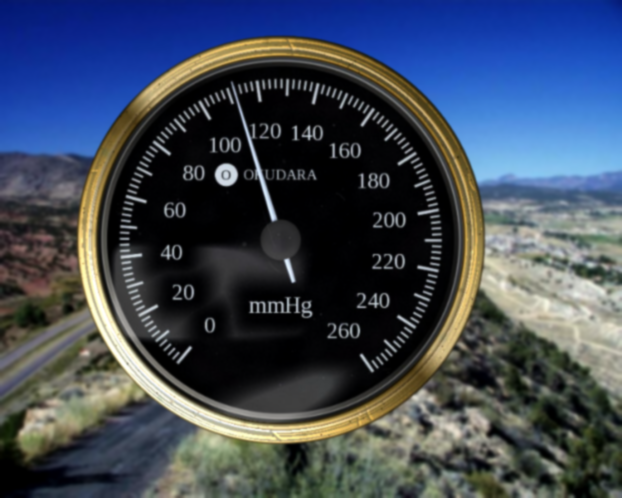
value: 112,mmHg
